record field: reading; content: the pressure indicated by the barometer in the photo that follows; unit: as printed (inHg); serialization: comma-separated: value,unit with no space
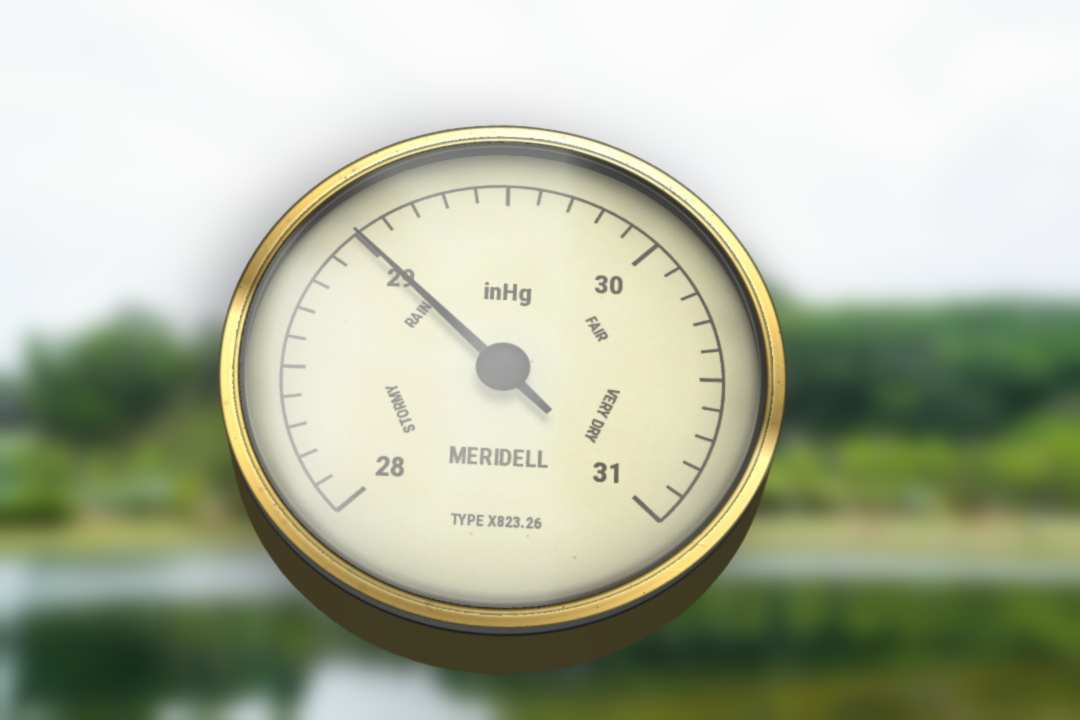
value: 29,inHg
